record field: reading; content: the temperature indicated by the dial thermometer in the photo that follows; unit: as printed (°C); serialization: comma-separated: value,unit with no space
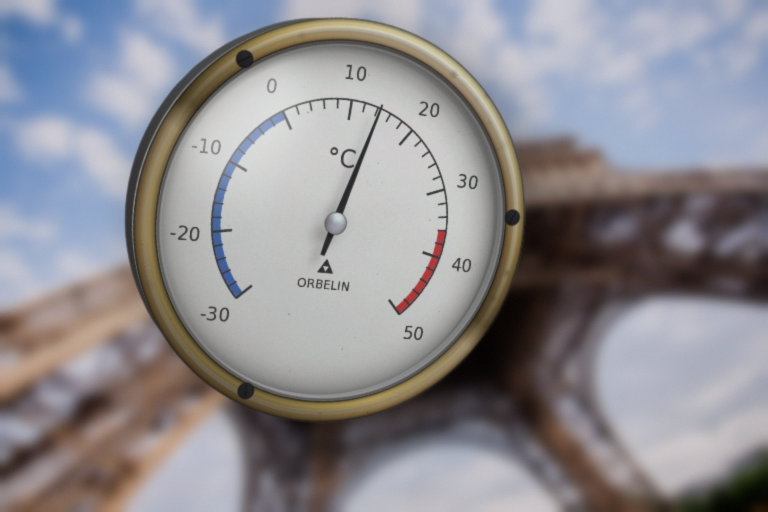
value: 14,°C
